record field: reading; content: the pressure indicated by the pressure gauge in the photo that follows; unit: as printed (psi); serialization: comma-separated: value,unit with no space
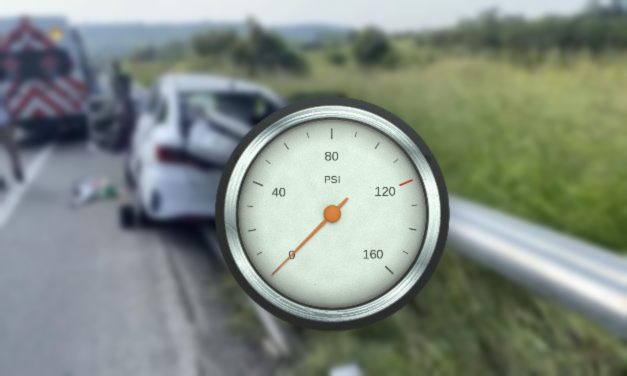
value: 0,psi
